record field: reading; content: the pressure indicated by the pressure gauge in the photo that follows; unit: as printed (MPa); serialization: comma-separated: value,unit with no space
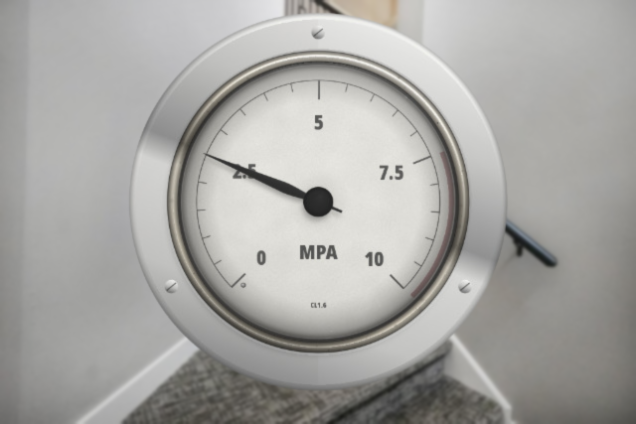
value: 2.5,MPa
